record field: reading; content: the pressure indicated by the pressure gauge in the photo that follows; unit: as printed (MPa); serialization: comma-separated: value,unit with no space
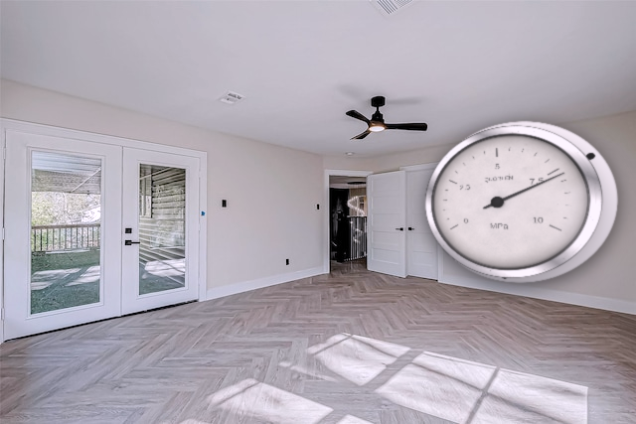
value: 7.75,MPa
